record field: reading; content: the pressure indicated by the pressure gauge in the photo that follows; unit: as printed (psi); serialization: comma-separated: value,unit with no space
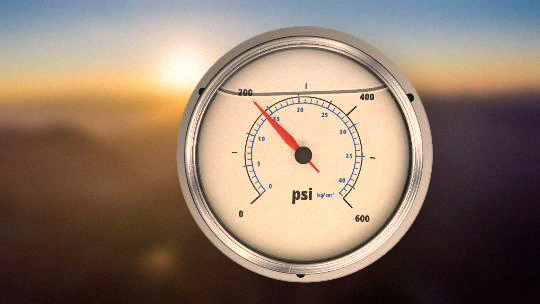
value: 200,psi
